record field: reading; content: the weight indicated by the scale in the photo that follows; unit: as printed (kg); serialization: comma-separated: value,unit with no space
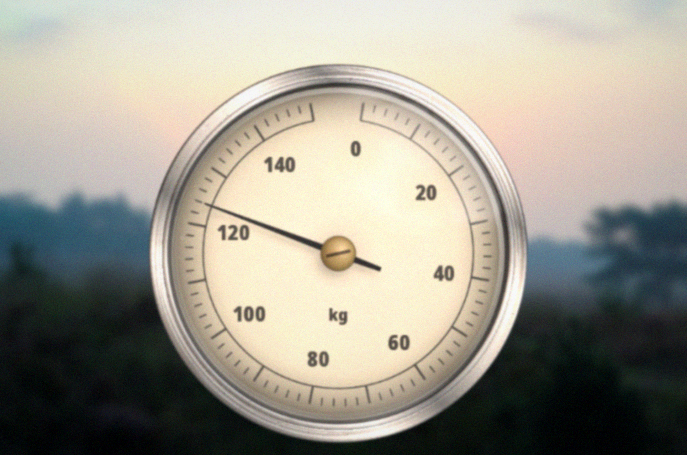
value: 124,kg
